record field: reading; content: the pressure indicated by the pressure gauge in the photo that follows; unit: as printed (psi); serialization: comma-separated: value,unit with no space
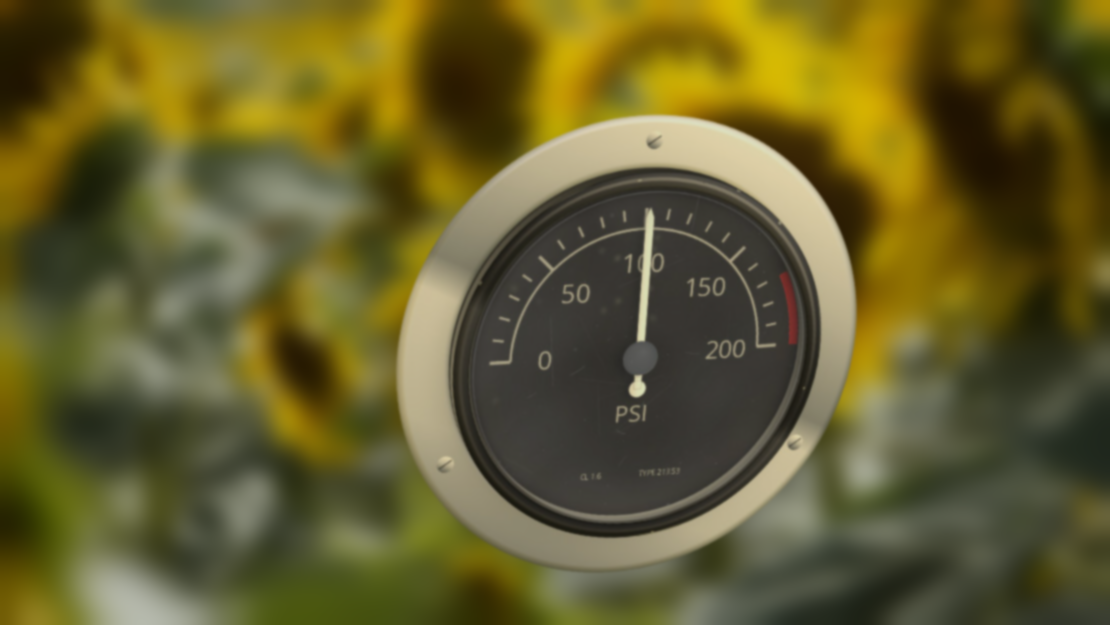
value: 100,psi
